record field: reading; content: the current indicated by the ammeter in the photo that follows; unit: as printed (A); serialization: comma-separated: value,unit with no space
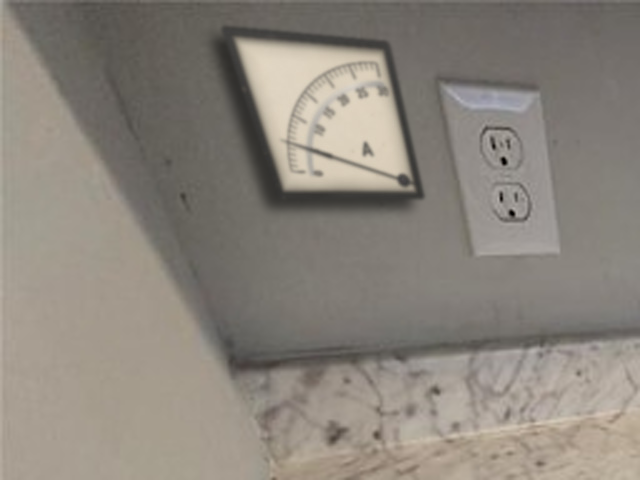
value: 5,A
